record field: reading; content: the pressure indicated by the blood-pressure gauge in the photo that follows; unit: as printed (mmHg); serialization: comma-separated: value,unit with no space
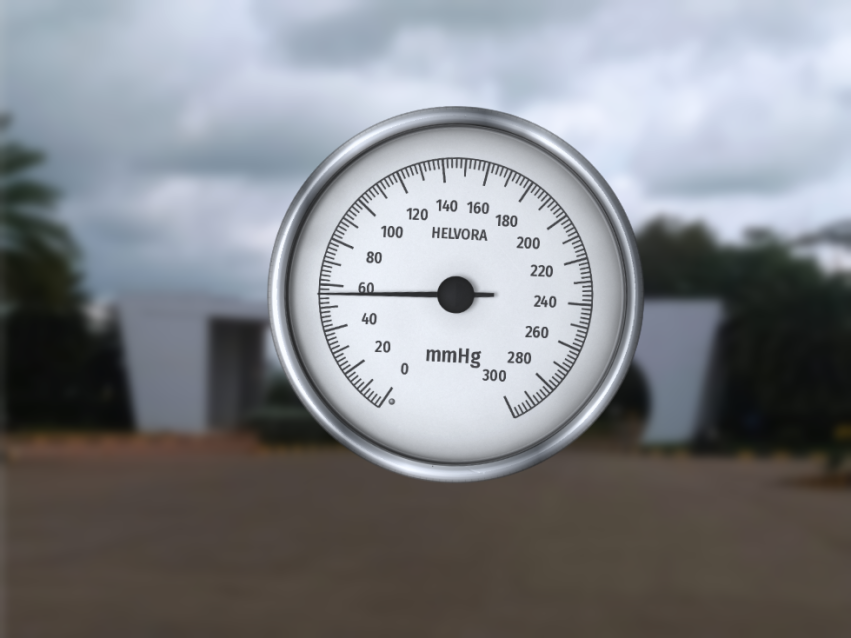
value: 56,mmHg
